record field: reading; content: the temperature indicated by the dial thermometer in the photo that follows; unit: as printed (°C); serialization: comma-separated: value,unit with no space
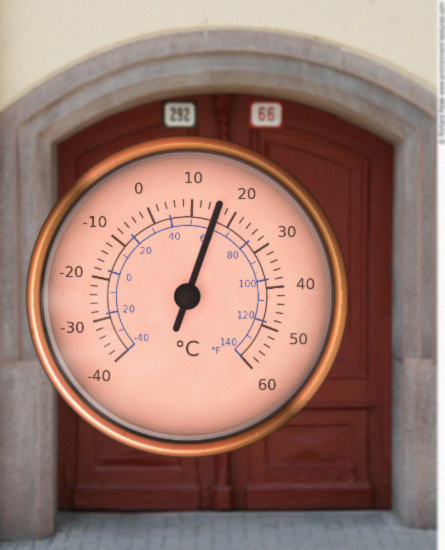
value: 16,°C
